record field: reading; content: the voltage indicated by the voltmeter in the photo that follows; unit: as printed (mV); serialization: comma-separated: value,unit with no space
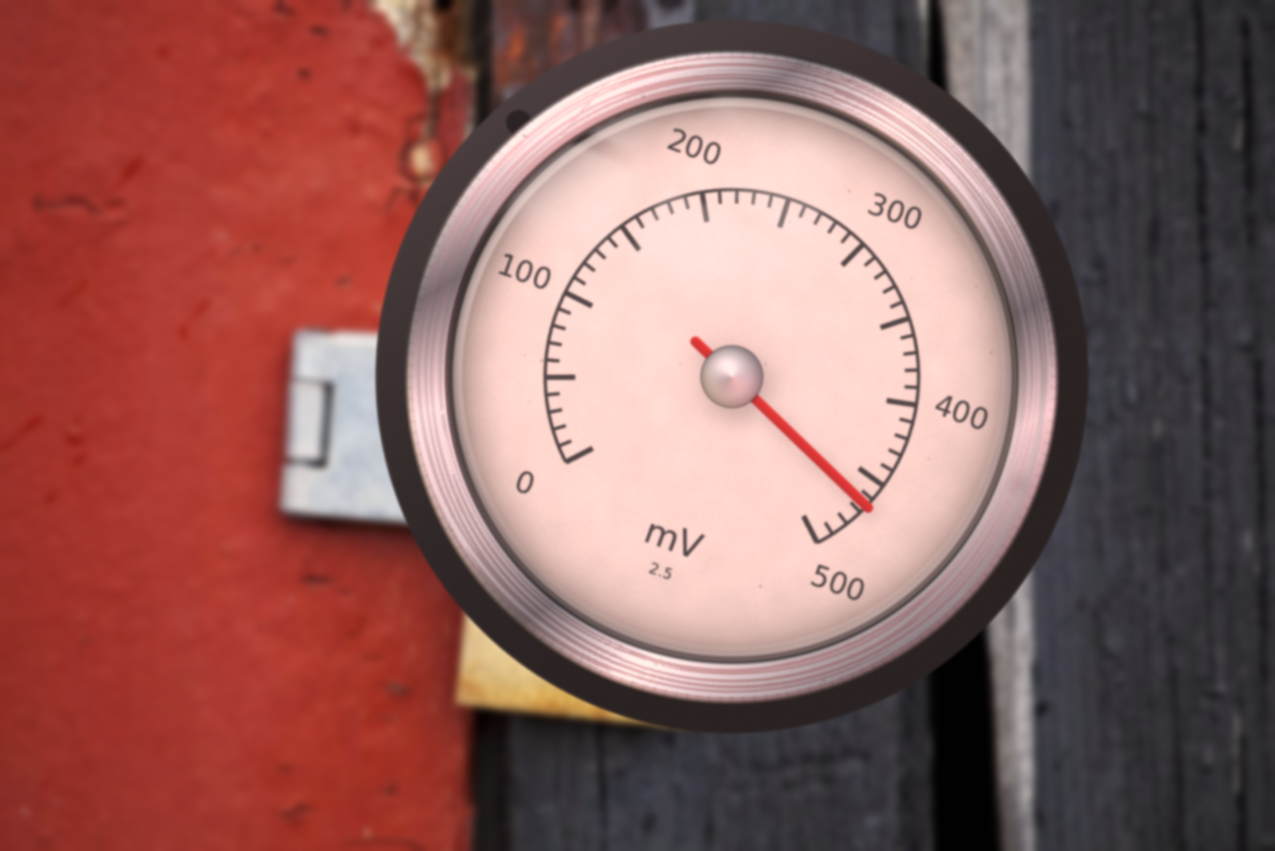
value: 465,mV
